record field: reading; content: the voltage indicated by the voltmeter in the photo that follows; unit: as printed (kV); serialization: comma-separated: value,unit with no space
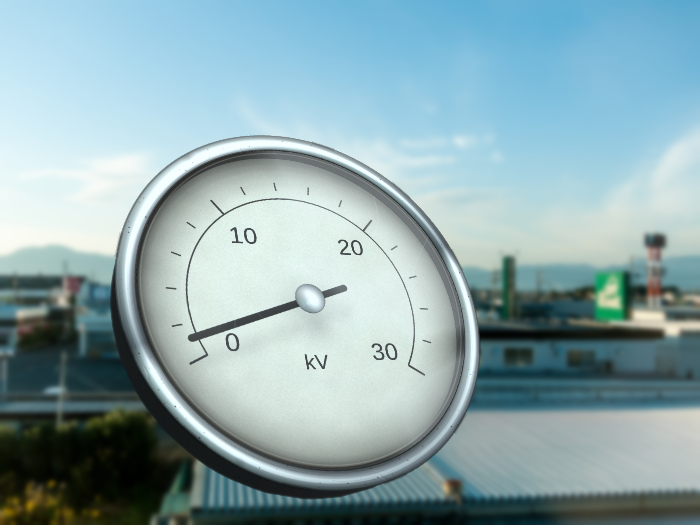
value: 1,kV
